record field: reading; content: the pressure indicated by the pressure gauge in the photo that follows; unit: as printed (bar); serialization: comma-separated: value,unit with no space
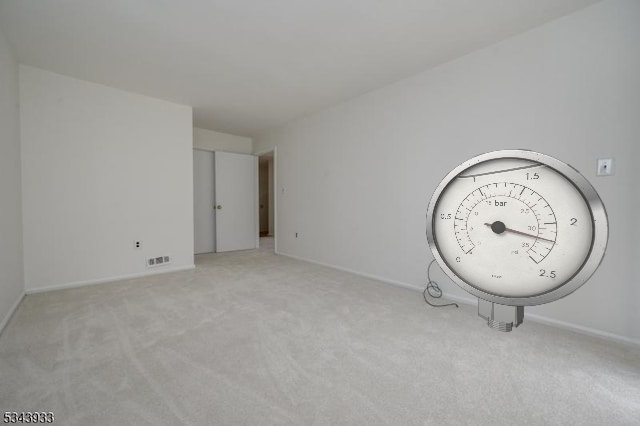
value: 2.2,bar
